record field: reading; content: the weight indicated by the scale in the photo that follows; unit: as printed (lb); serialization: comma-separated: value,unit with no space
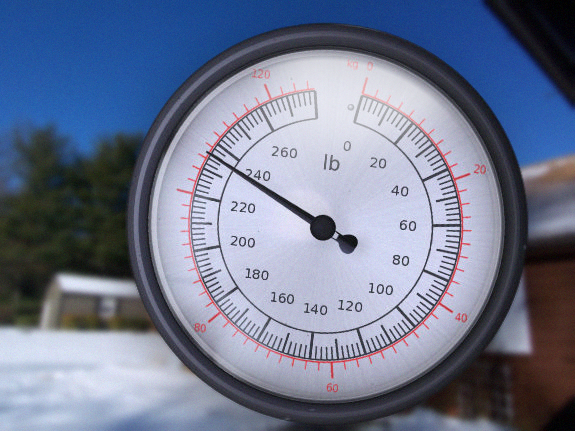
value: 236,lb
